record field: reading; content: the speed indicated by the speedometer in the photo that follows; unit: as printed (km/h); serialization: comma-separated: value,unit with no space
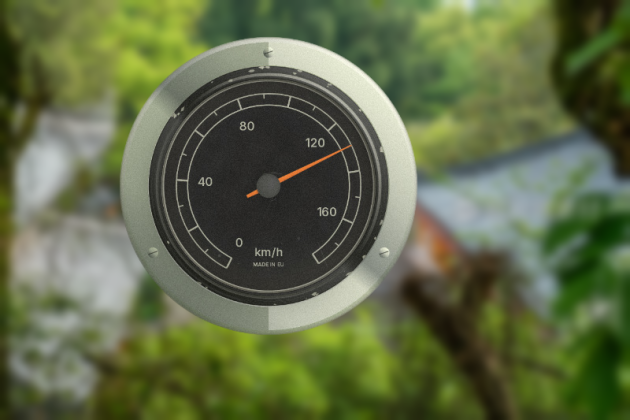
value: 130,km/h
